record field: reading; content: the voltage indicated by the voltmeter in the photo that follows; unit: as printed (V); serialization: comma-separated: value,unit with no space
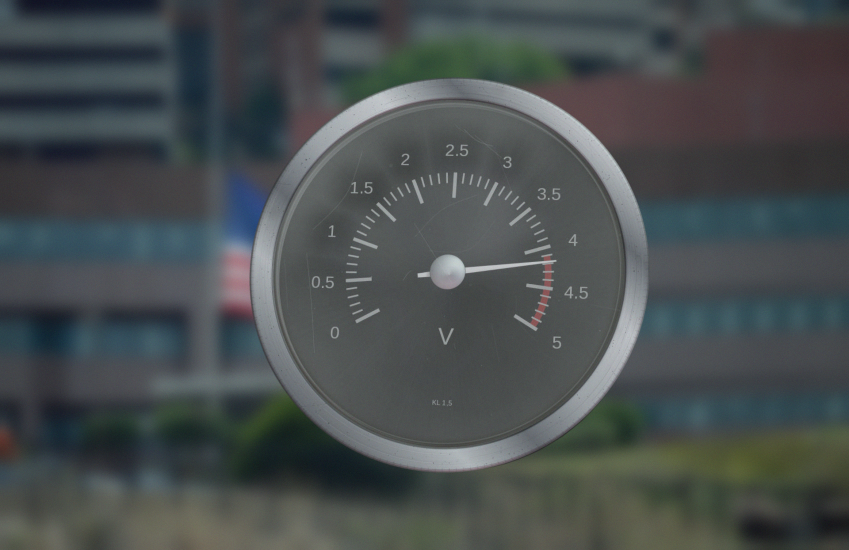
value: 4.2,V
